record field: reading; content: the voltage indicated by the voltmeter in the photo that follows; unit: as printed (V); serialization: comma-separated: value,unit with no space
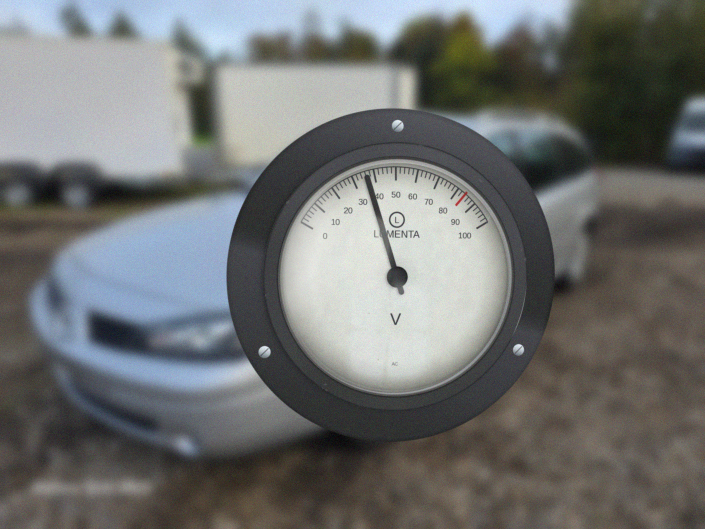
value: 36,V
